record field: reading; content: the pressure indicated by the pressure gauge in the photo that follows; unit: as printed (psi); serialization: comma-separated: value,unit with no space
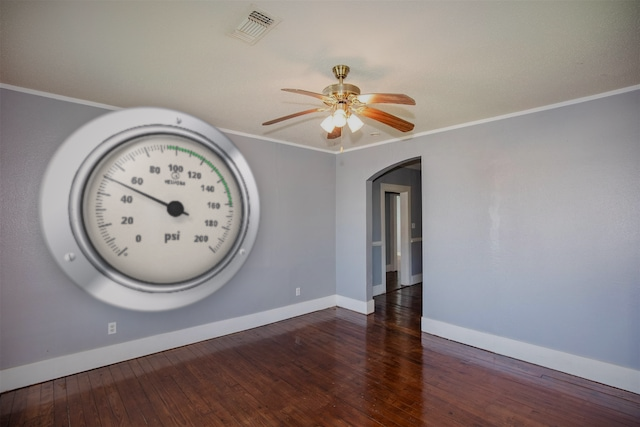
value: 50,psi
